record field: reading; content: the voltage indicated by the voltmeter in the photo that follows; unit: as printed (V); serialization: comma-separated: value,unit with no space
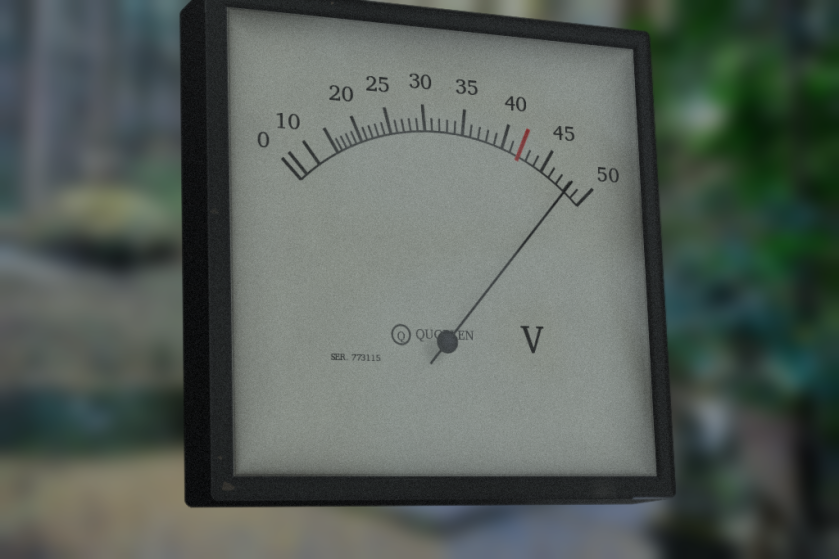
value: 48,V
